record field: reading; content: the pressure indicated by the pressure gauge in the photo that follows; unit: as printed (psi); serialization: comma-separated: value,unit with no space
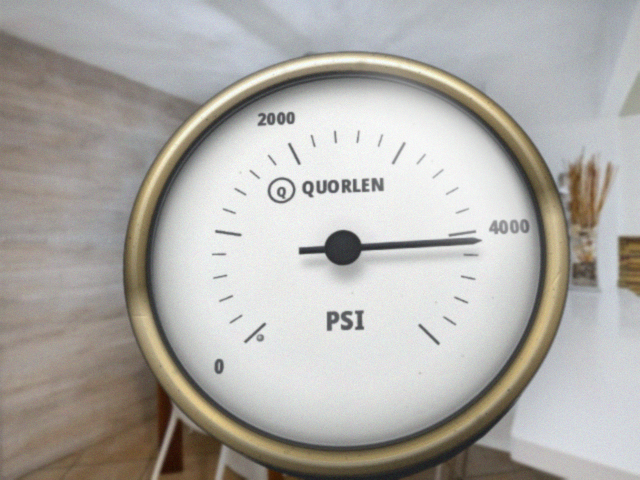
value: 4100,psi
